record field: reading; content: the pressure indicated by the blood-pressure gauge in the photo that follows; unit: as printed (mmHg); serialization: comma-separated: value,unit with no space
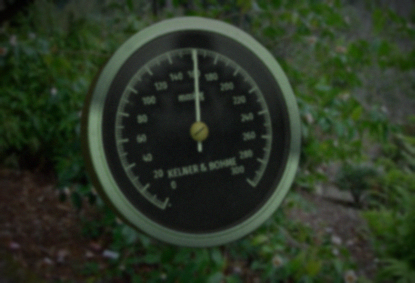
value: 160,mmHg
